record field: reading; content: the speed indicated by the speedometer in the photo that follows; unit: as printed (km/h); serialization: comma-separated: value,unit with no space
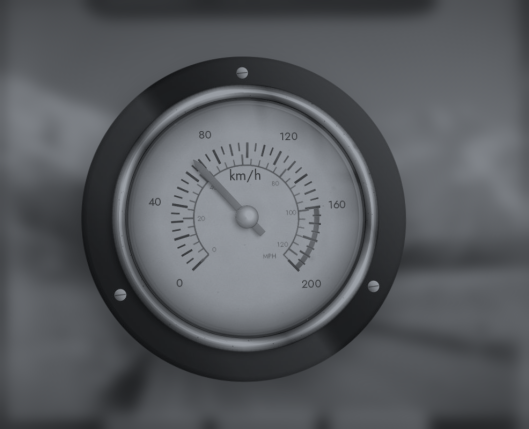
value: 67.5,km/h
